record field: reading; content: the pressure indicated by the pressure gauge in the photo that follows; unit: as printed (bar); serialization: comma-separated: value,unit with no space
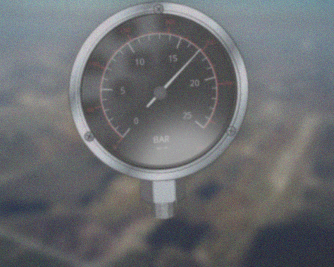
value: 17,bar
